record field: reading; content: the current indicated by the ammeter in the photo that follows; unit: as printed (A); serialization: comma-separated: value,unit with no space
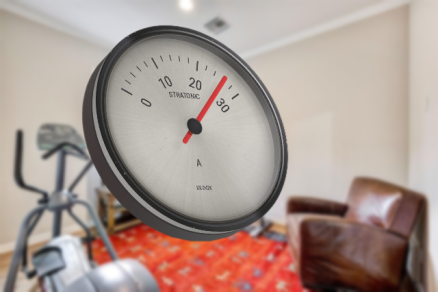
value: 26,A
